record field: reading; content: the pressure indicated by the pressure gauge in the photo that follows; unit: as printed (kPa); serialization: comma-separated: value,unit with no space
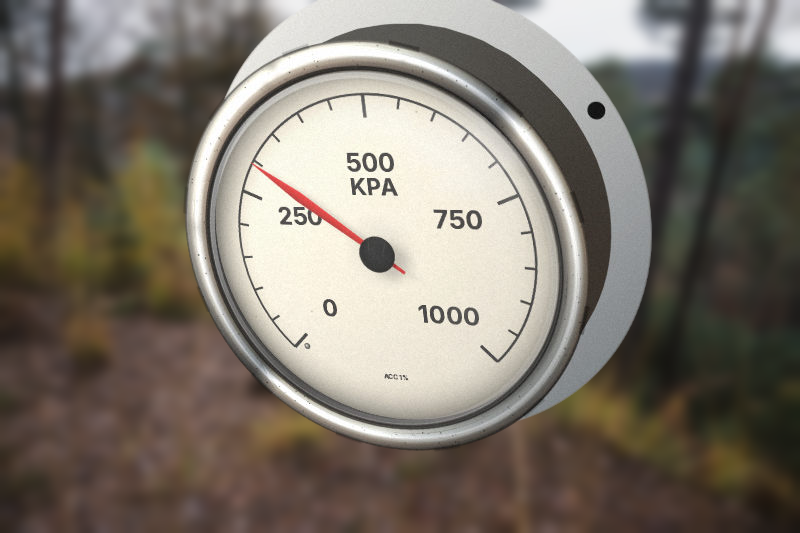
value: 300,kPa
